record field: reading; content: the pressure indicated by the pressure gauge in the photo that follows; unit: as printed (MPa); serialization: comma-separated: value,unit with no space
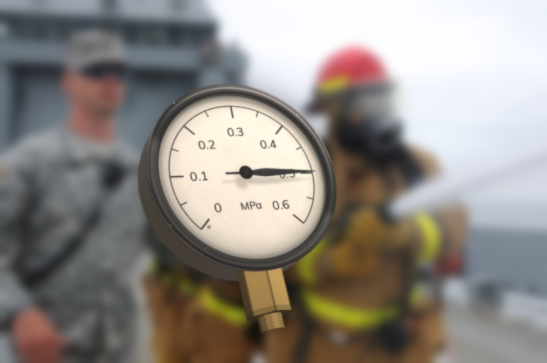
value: 0.5,MPa
